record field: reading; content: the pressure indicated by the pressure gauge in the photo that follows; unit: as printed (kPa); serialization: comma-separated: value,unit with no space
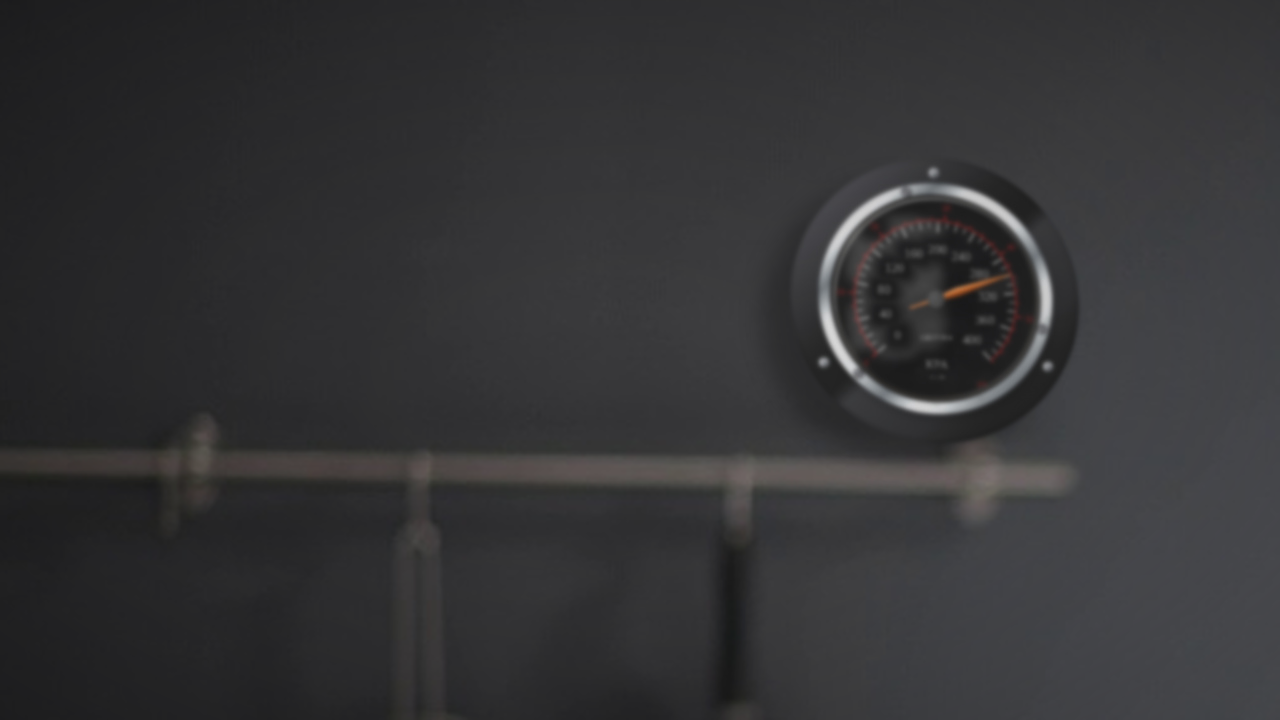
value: 300,kPa
